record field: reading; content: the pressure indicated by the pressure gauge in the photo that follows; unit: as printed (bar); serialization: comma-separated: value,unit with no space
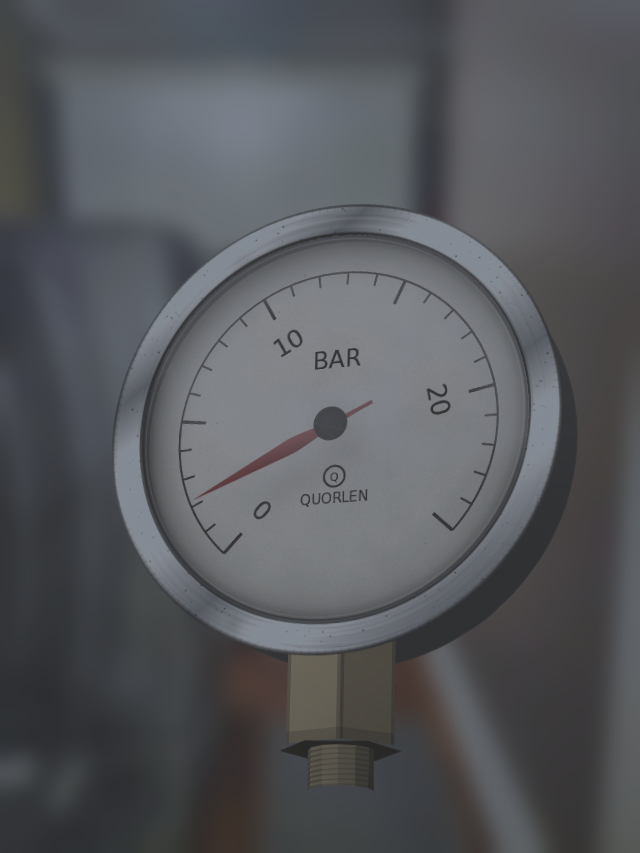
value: 2,bar
